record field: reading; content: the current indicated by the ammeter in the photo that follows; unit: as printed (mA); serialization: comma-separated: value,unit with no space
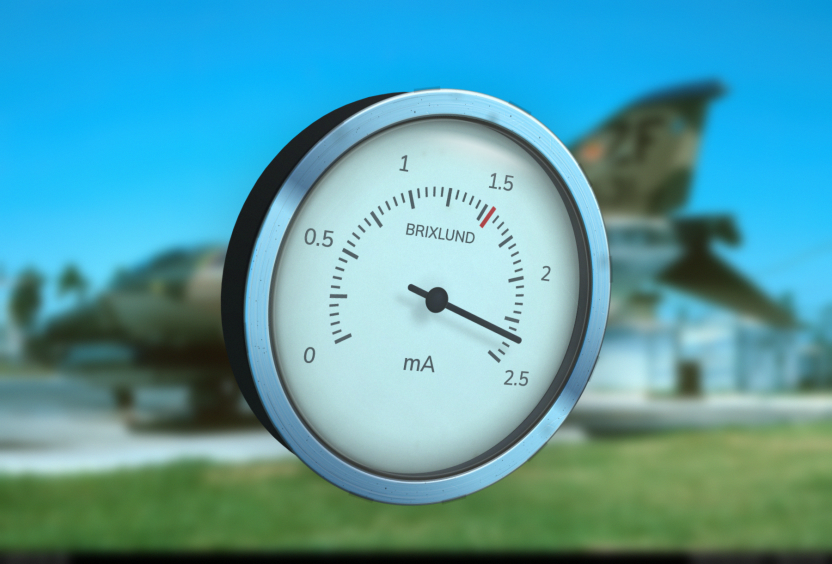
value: 2.35,mA
